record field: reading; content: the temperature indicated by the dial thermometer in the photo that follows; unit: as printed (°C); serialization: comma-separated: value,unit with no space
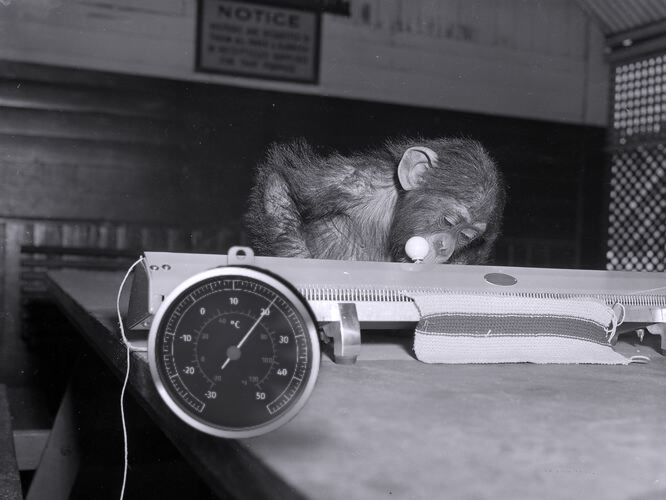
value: 20,°C
